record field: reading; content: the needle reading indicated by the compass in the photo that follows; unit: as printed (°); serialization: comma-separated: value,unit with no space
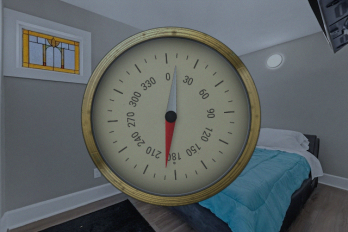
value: 190,°
